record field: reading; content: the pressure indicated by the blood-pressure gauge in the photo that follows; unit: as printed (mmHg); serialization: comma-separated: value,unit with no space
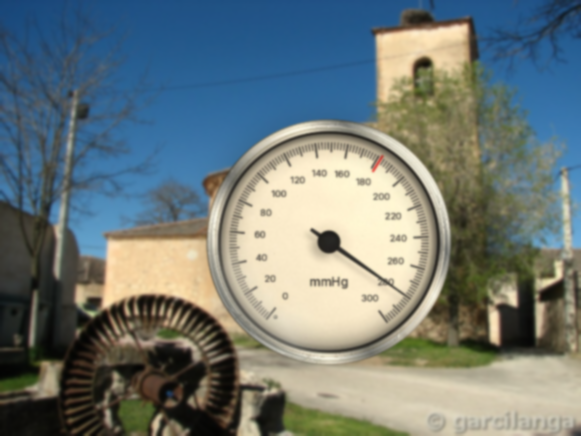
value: 280,mmHg
